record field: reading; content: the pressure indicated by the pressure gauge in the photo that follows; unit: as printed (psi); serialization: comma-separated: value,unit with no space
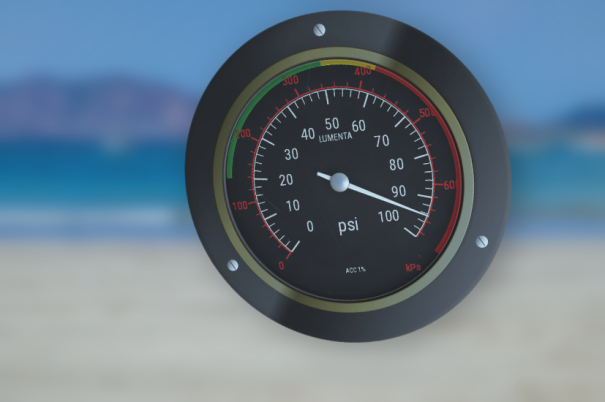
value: 94,psi
